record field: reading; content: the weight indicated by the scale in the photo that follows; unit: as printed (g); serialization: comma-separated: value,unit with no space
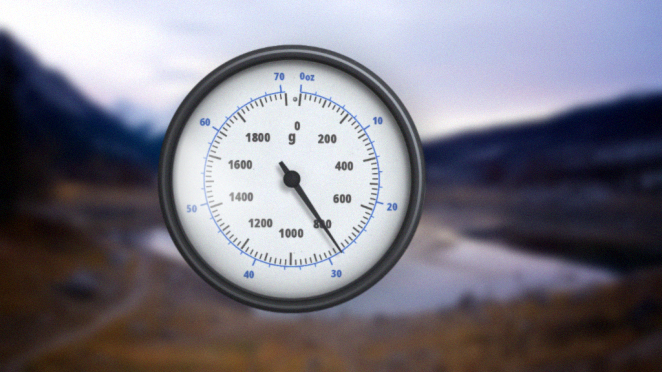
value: 800,g
